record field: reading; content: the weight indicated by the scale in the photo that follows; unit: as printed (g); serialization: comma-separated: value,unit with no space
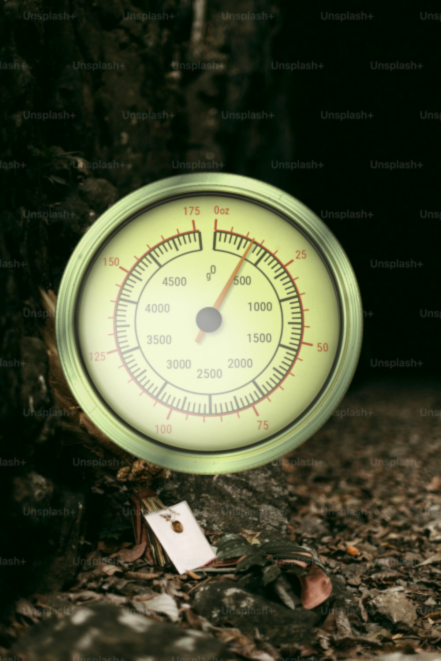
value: 350,g
